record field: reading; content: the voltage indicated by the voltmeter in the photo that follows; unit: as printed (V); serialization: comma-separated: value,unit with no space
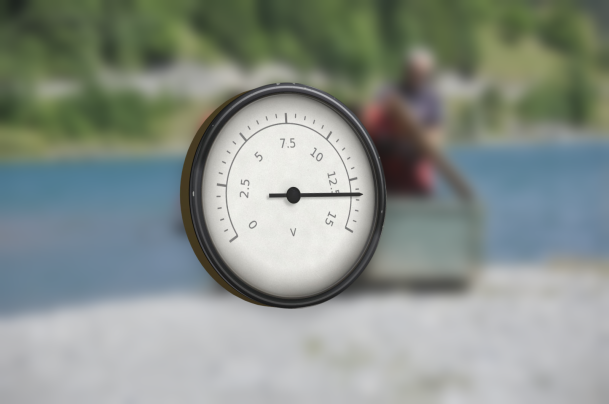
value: 13.25,V
